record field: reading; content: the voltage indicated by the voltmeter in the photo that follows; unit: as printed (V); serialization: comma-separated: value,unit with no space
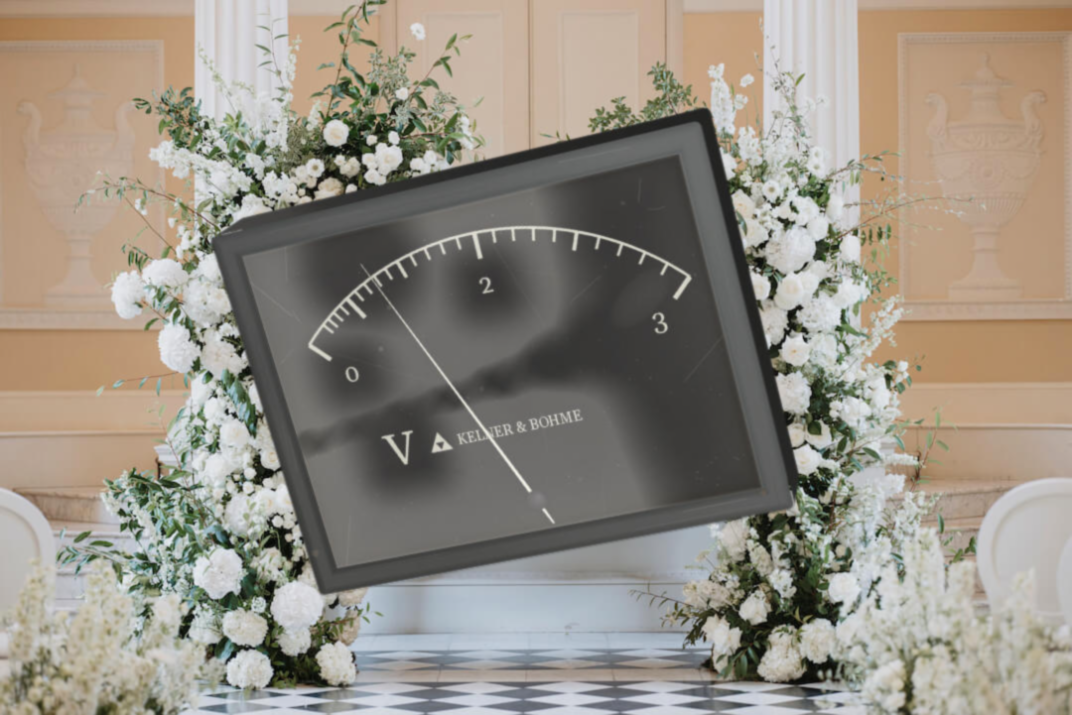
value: 1.3,V
